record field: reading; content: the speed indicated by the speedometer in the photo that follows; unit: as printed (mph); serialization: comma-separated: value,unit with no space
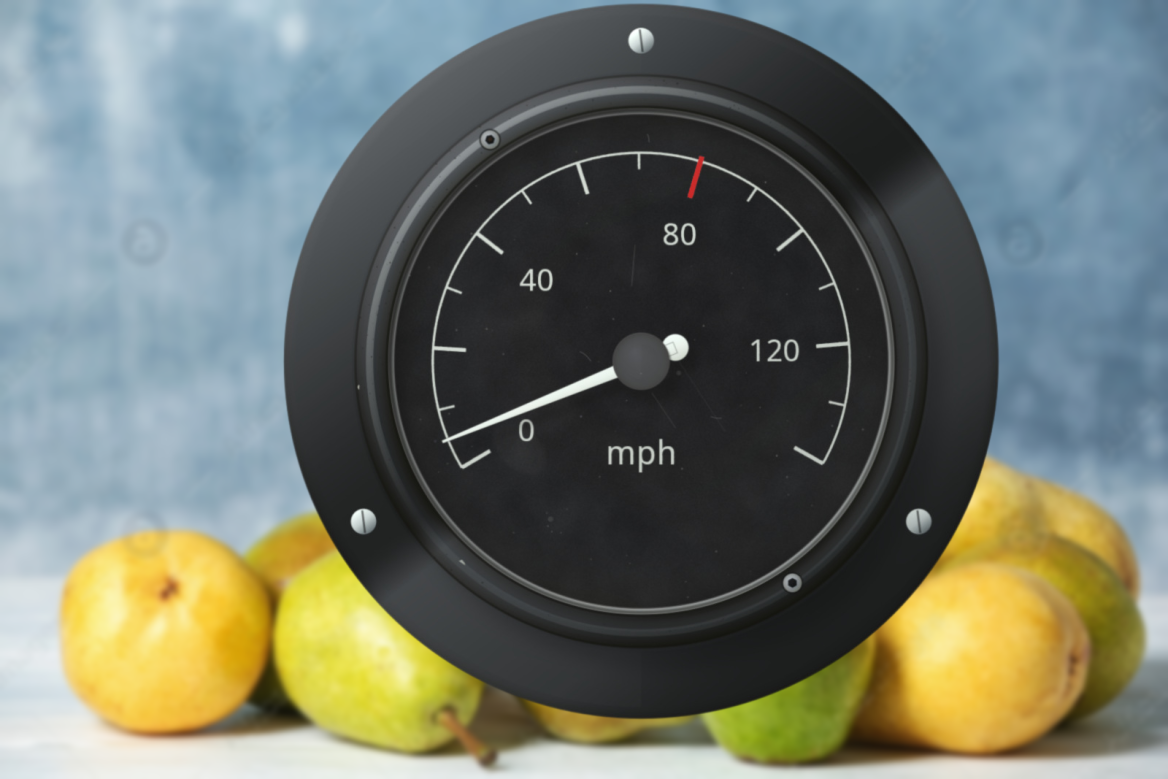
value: 5,mph
